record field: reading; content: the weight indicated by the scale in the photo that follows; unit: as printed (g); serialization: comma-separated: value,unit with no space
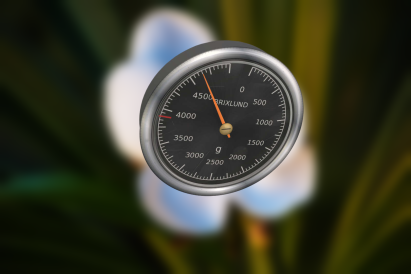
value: 4650,g
